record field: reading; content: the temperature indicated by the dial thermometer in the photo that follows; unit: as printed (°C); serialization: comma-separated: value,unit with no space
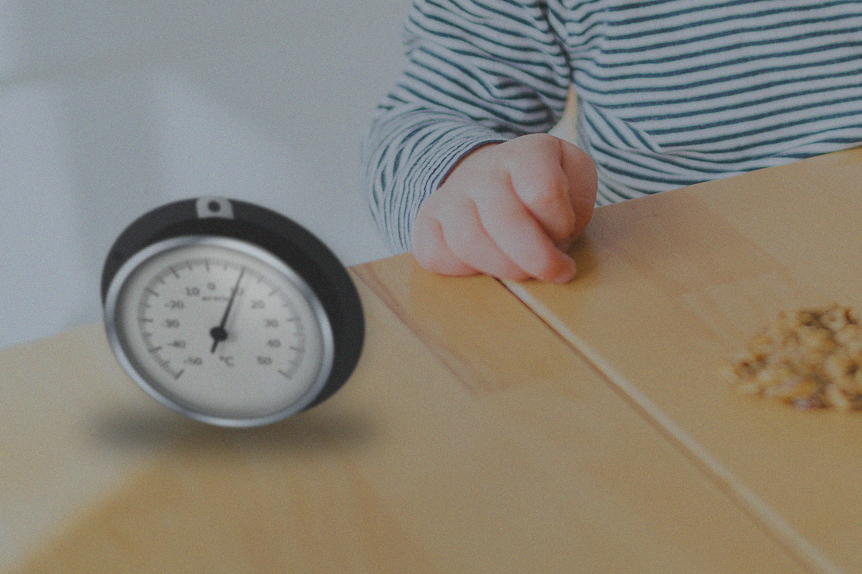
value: 10,°C
